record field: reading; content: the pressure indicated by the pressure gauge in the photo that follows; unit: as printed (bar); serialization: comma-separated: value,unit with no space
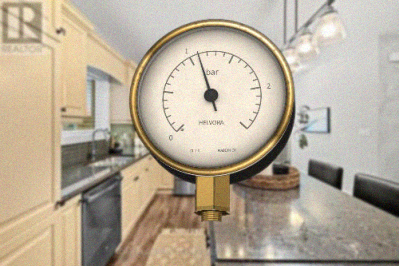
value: 1.1,bar
